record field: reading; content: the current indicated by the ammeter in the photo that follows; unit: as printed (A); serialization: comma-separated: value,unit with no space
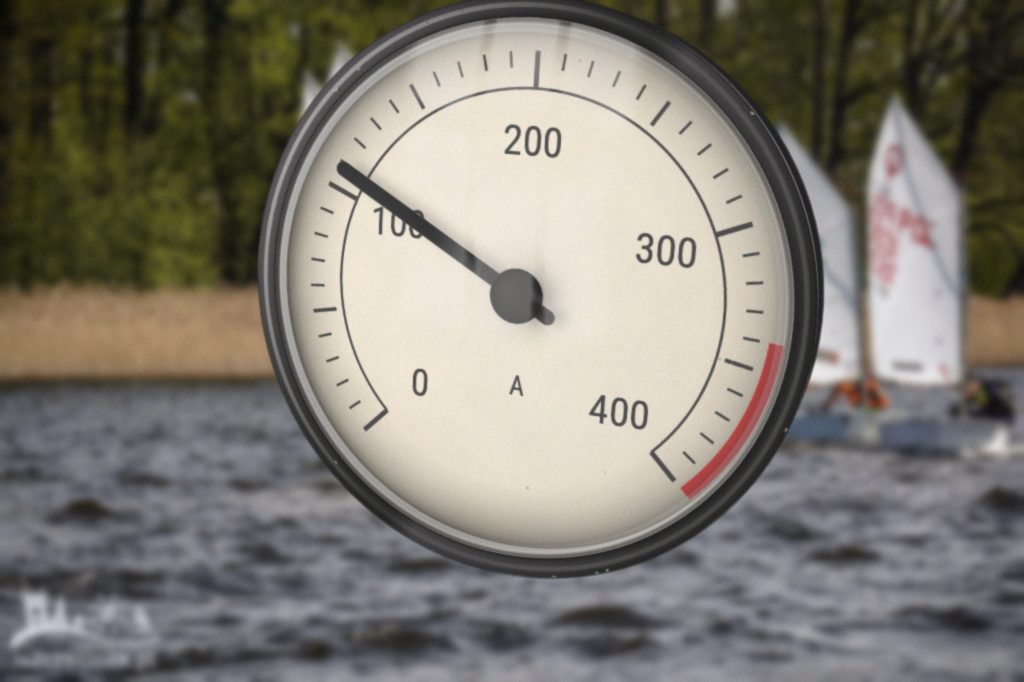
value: 110,A
